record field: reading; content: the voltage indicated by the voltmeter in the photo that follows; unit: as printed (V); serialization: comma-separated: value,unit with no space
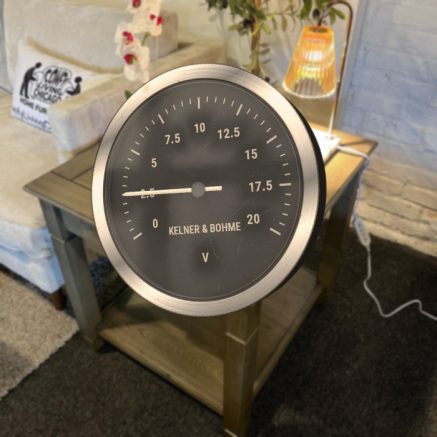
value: 2.5,V
